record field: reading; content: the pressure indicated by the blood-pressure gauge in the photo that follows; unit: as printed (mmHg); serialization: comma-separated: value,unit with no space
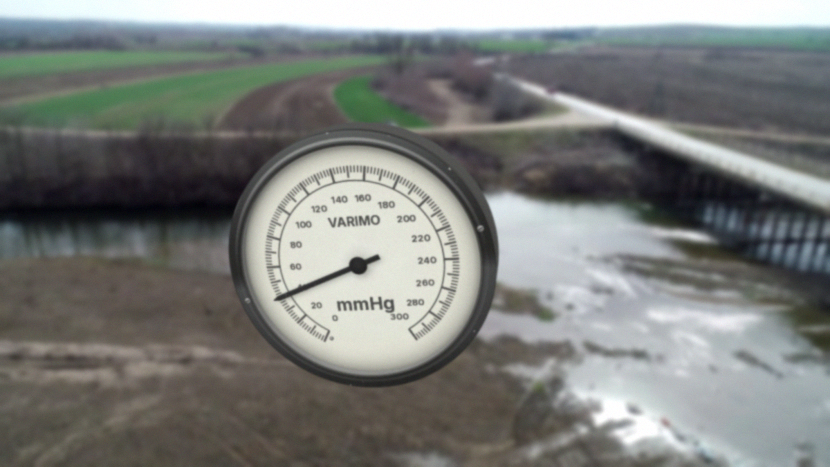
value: 40,mmHg
